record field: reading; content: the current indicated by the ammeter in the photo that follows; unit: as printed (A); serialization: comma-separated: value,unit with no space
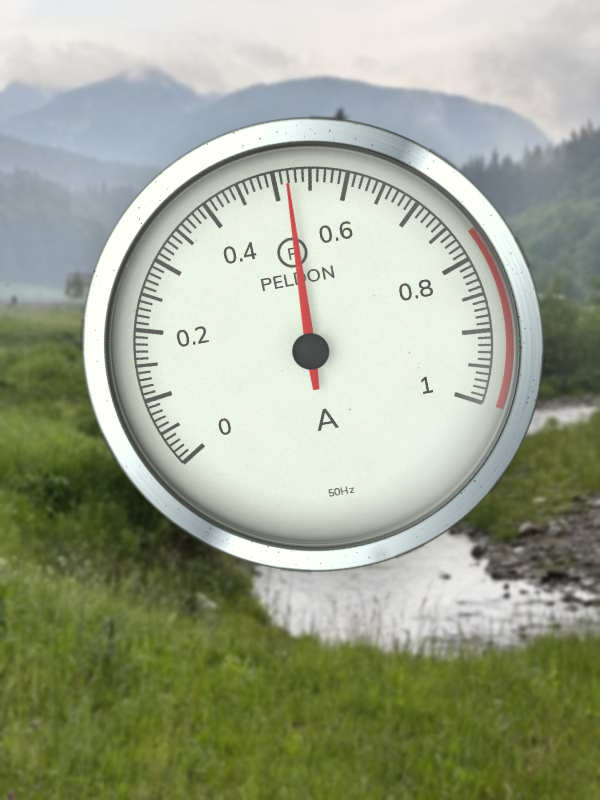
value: 0.52,A
